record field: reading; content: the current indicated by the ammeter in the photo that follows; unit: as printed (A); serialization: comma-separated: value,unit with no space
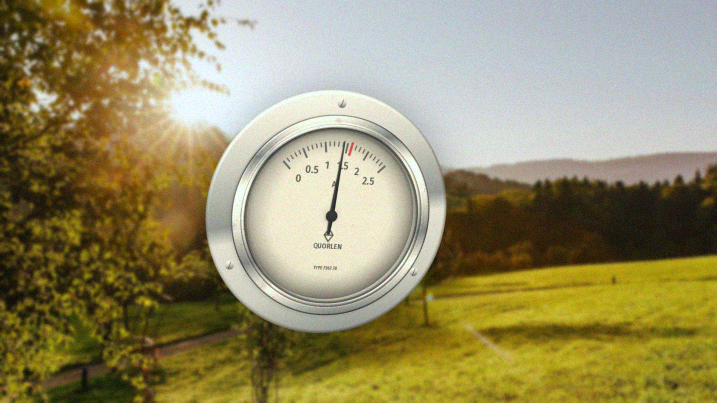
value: 1.4,A
